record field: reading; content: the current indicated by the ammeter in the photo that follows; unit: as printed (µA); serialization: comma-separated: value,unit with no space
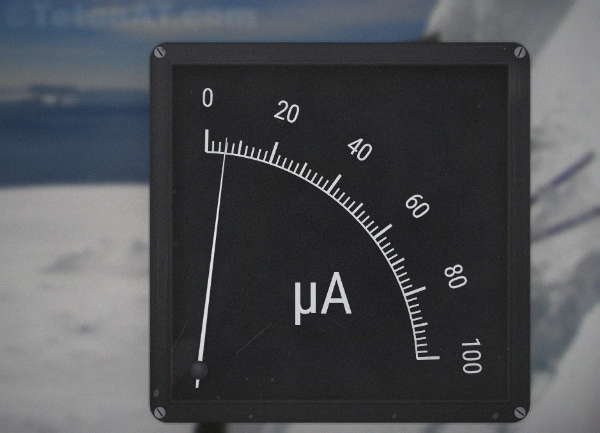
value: 6,µA
